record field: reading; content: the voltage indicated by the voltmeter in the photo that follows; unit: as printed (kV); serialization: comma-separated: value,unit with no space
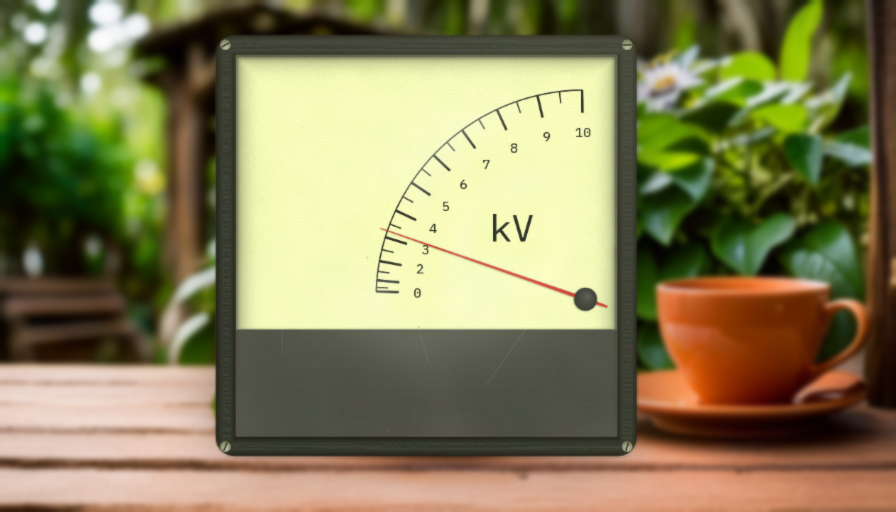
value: 3.25,kV
